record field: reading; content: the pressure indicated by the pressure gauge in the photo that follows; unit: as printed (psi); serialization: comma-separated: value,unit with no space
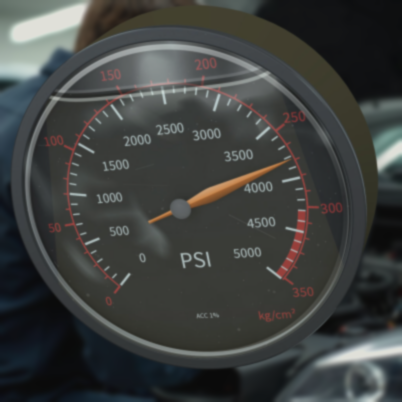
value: 3800,psi
